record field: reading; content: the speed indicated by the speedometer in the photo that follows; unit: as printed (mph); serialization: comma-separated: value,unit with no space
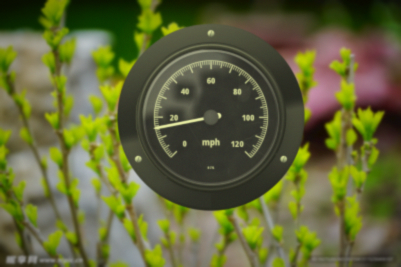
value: 15,mph
